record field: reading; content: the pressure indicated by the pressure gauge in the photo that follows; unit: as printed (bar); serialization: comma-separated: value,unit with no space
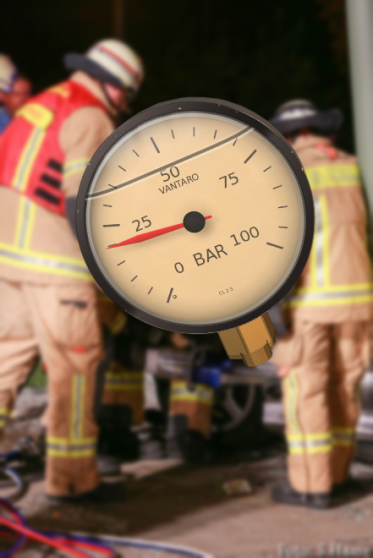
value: 20,bar
